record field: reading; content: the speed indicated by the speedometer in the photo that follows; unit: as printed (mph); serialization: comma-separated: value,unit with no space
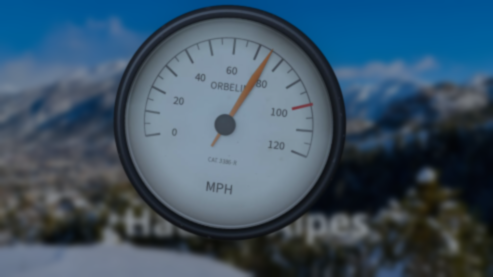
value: 75,mph
